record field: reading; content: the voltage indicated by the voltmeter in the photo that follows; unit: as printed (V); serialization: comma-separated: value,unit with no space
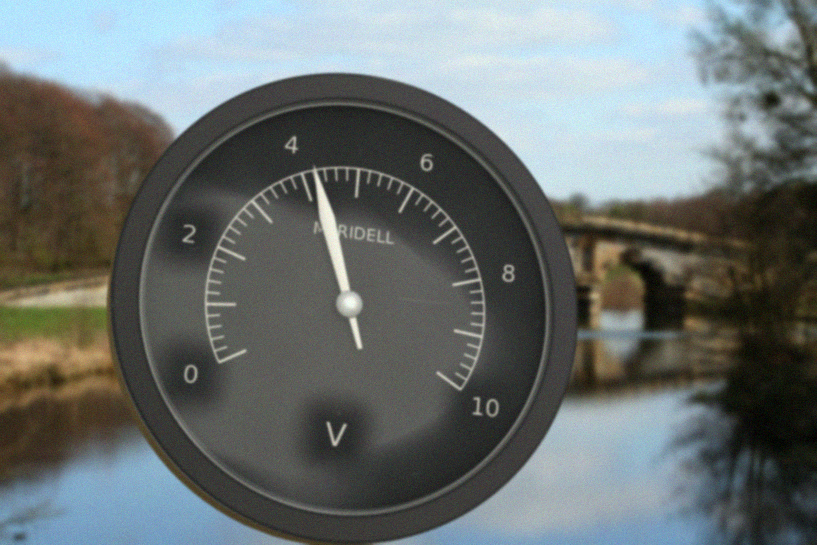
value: 4.2,V
